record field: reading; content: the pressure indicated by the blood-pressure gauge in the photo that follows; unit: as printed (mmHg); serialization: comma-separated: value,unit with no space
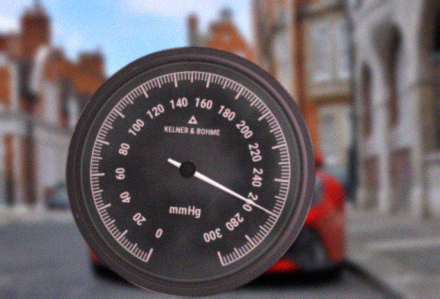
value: 260,mmHg
